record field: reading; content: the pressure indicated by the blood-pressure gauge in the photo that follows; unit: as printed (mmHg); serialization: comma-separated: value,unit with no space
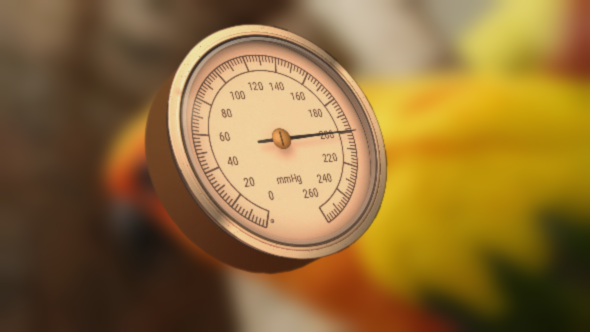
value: 200,mmHg
